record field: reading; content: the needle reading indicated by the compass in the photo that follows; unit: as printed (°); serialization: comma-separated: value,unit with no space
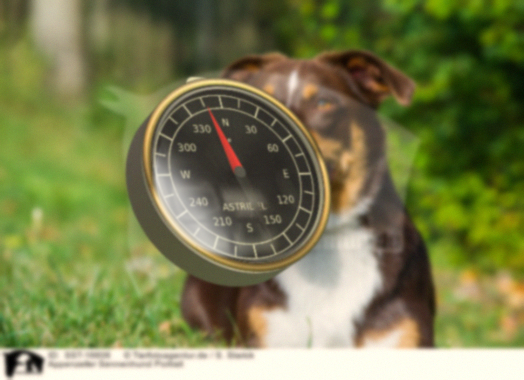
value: 345,°
